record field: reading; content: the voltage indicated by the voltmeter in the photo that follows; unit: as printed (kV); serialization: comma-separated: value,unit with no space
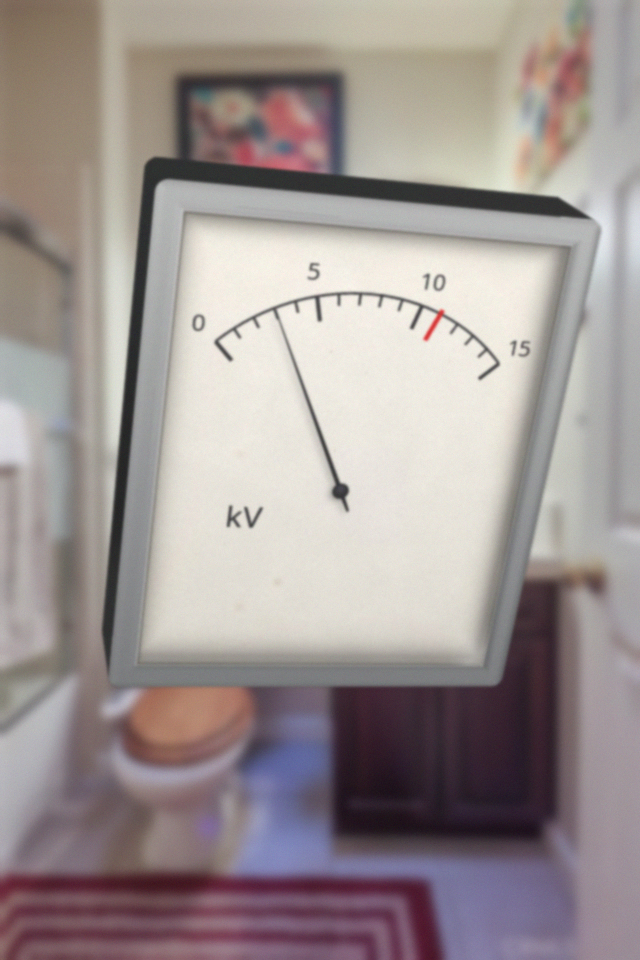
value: 3,kV
